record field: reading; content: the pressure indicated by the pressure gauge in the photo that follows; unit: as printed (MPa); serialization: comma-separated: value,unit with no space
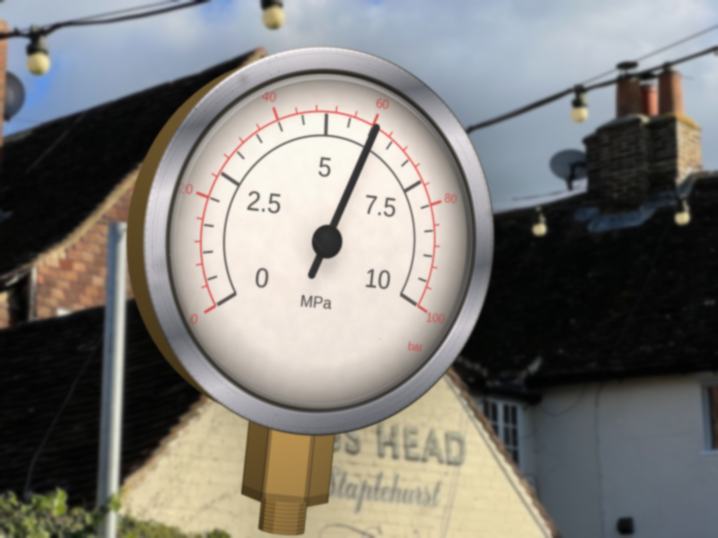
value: 6,MPa
